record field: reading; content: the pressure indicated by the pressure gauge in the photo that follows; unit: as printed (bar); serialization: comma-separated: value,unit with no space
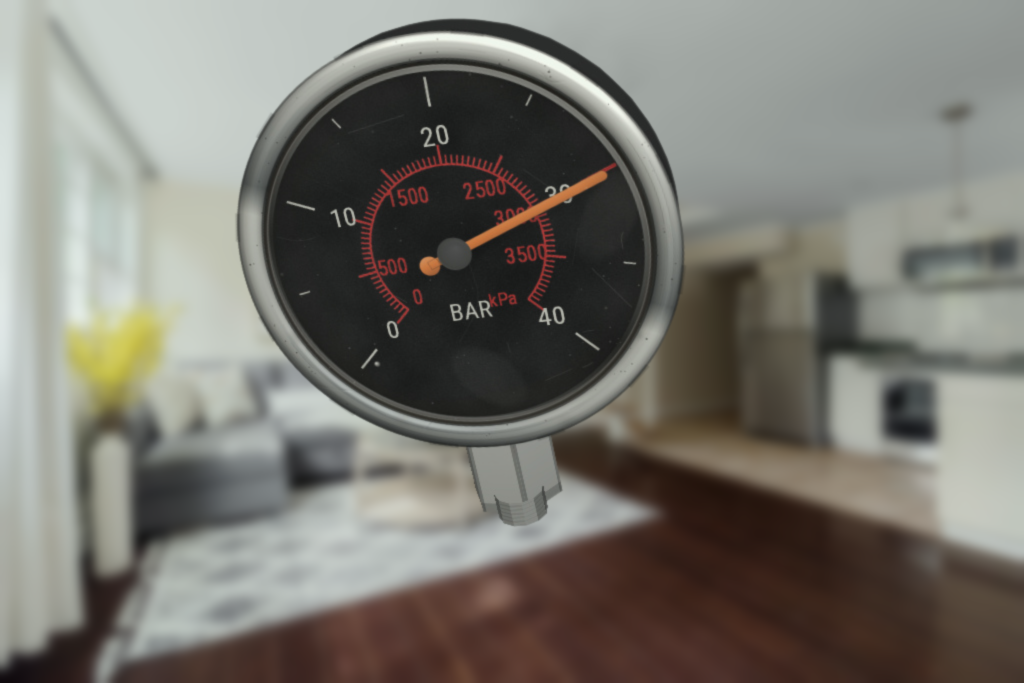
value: 30,bar
